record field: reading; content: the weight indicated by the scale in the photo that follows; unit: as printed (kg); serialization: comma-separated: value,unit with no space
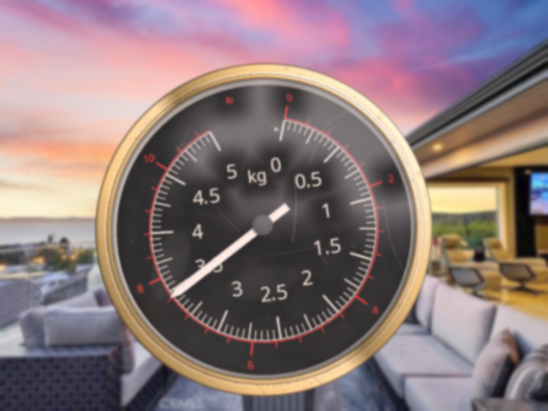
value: 3.45,kg
